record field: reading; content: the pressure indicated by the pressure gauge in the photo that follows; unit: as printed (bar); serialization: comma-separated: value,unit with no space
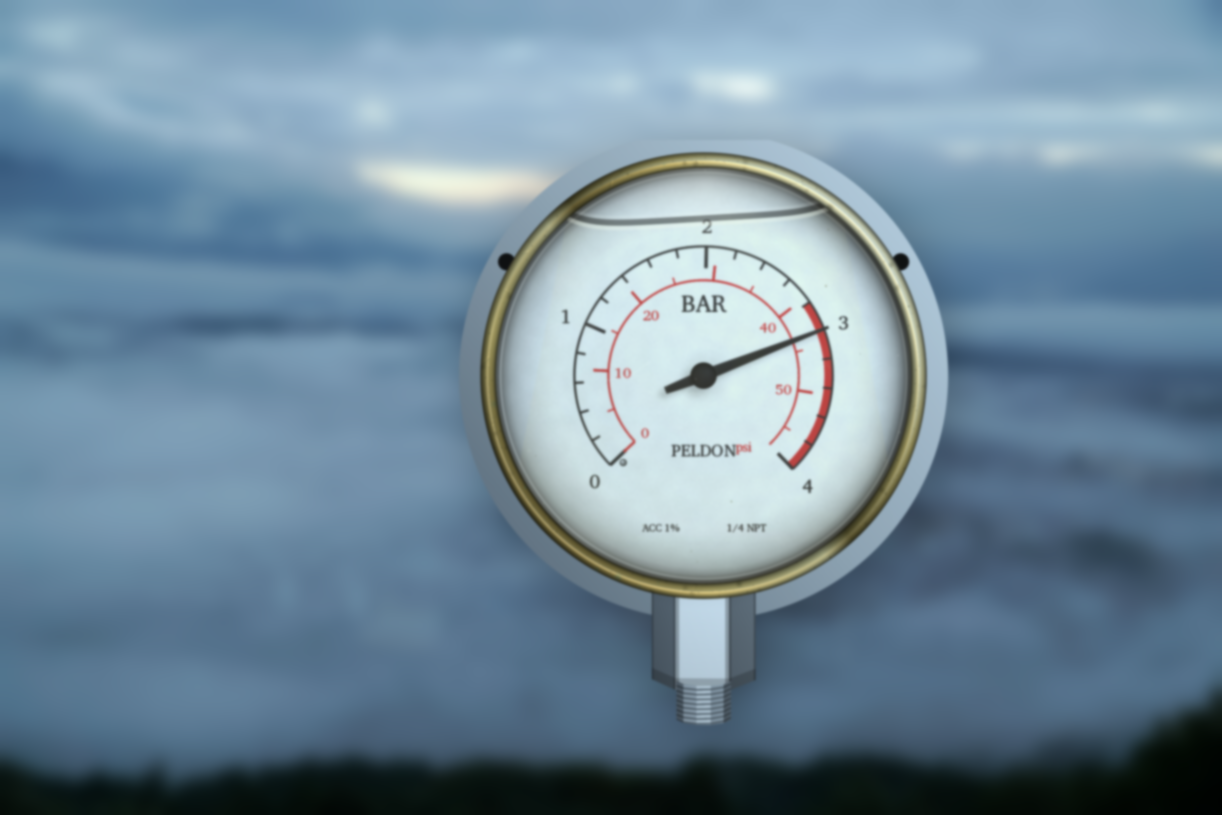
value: 3,bar
